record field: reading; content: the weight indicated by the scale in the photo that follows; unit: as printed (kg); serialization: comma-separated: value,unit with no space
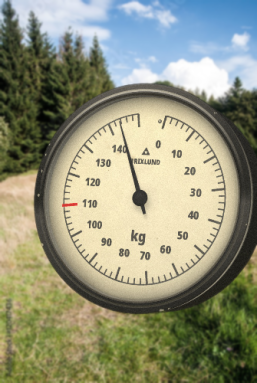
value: 144,kg
